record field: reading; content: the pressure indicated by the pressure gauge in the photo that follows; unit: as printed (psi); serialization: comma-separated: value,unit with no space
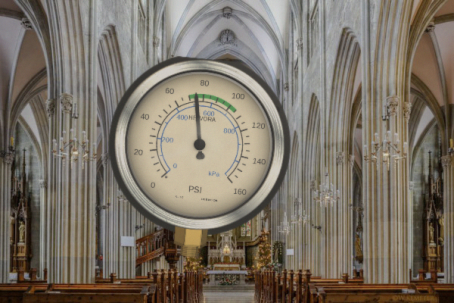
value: 75,psi
